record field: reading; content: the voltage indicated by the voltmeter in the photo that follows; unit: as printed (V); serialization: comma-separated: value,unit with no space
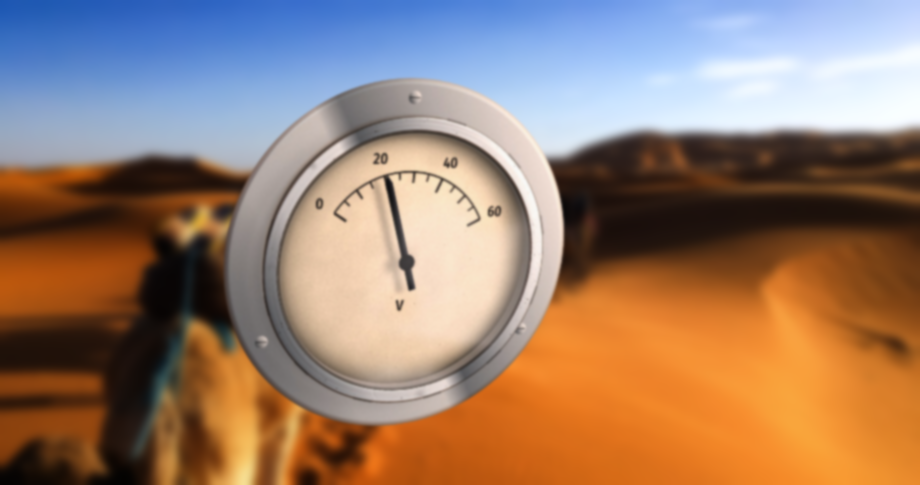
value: 20,V
